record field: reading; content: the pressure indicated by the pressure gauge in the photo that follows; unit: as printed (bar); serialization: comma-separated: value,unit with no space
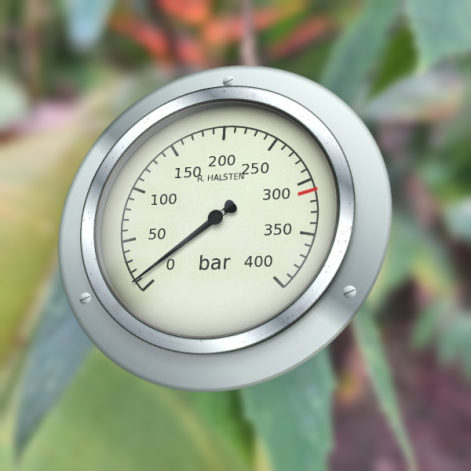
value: 10,bar
